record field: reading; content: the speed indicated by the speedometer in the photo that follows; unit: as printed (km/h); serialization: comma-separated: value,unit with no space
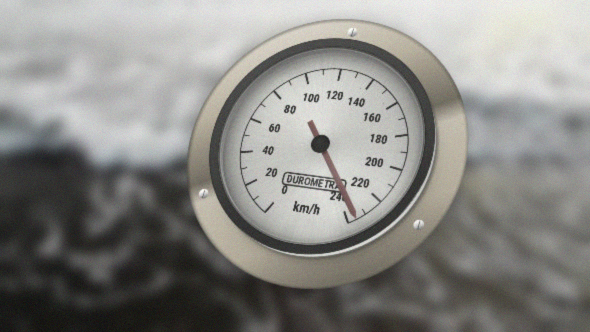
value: 235,km/h
